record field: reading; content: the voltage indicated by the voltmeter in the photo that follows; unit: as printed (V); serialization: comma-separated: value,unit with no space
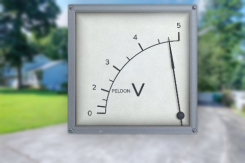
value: 4.75,V
